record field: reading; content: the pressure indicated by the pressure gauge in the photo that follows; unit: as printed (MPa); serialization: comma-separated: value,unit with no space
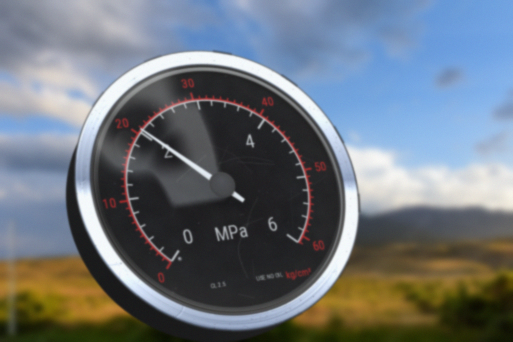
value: 2,MPa
